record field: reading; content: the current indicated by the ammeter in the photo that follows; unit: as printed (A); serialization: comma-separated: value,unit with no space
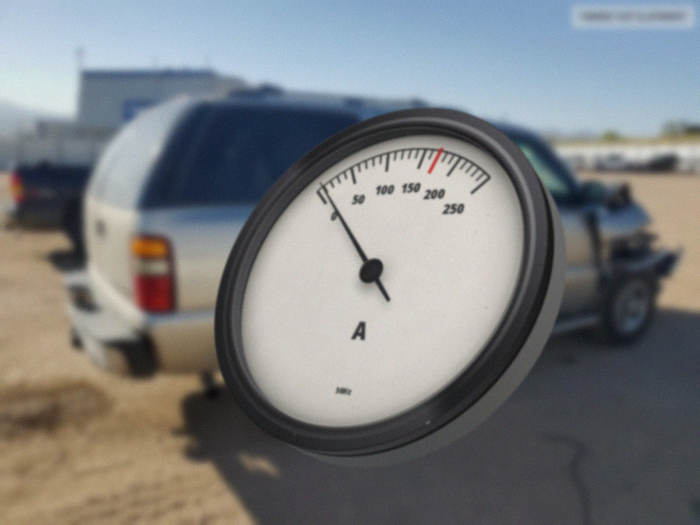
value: 10,A
